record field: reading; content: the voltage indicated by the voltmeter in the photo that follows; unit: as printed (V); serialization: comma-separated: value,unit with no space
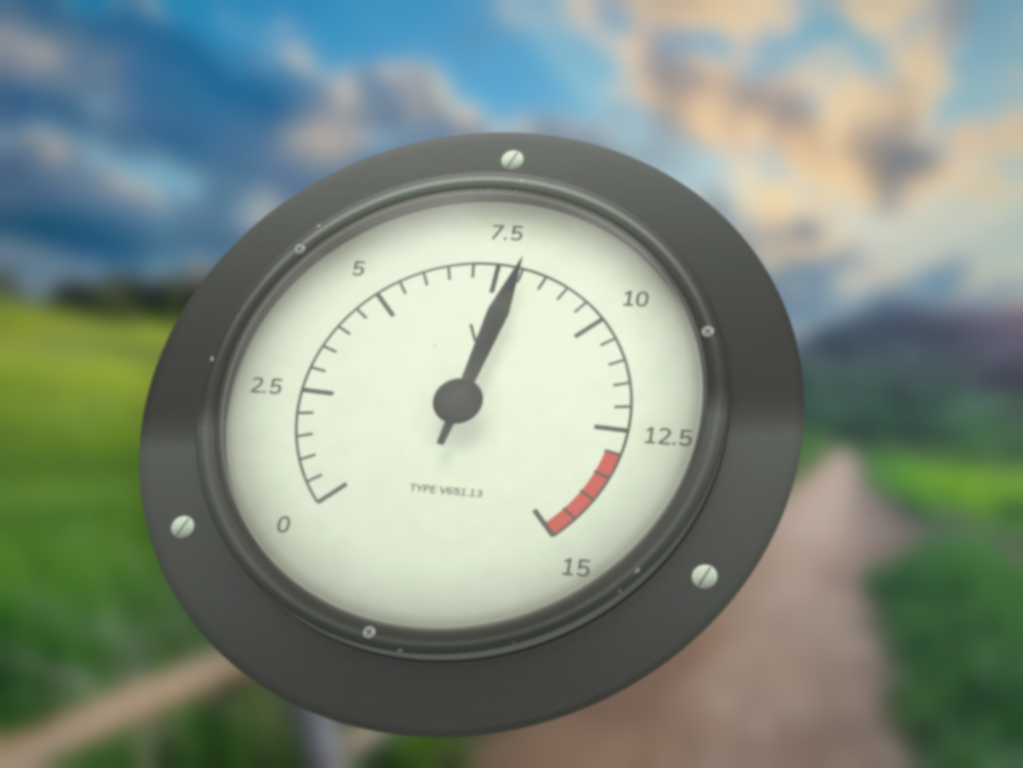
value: 8,V
